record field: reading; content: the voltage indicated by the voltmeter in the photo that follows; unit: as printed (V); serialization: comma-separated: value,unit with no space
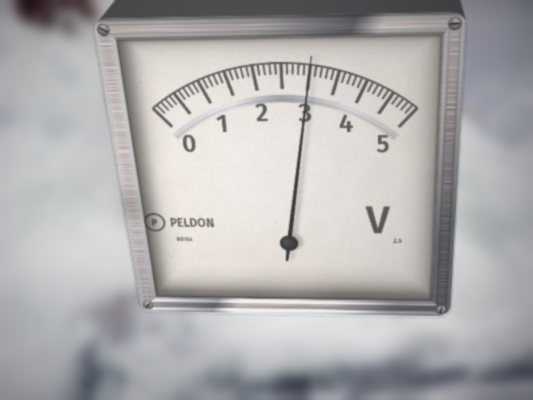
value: 3,V
